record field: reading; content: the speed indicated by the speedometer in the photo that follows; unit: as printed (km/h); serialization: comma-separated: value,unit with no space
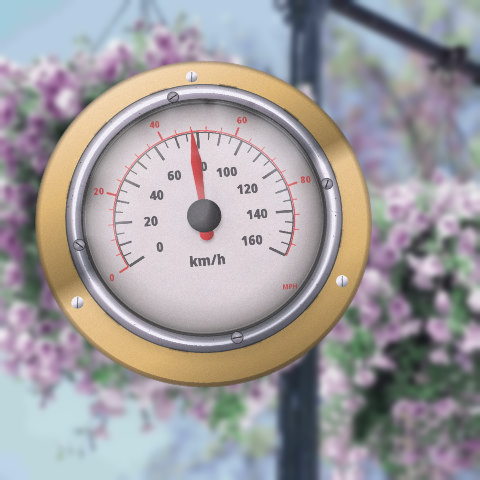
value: 77.5,km/h
